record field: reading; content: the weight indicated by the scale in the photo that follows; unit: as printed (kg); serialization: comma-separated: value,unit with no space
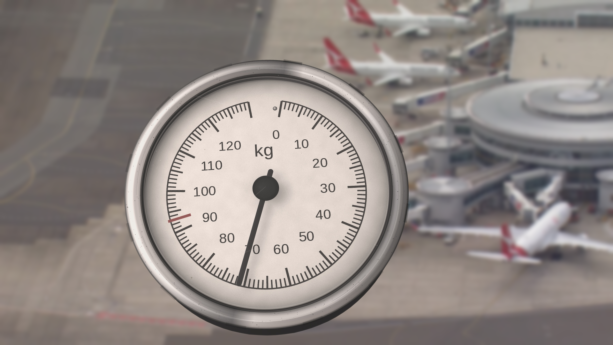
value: 71,kg
